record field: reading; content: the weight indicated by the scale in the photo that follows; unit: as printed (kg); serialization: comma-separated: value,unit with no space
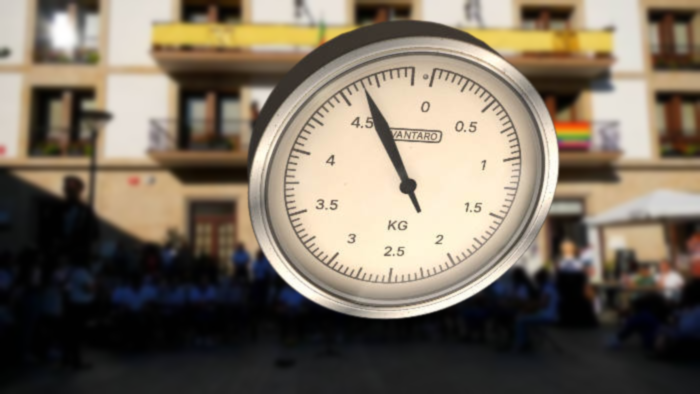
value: 4.65,kg
